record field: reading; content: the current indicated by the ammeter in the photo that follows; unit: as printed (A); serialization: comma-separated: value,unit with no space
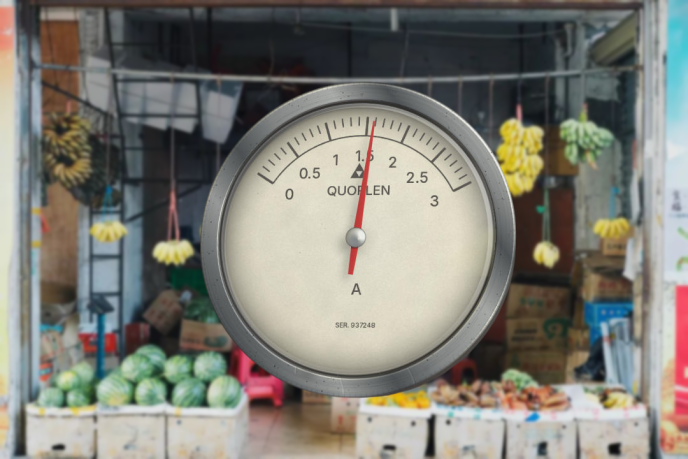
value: 1.6,A
